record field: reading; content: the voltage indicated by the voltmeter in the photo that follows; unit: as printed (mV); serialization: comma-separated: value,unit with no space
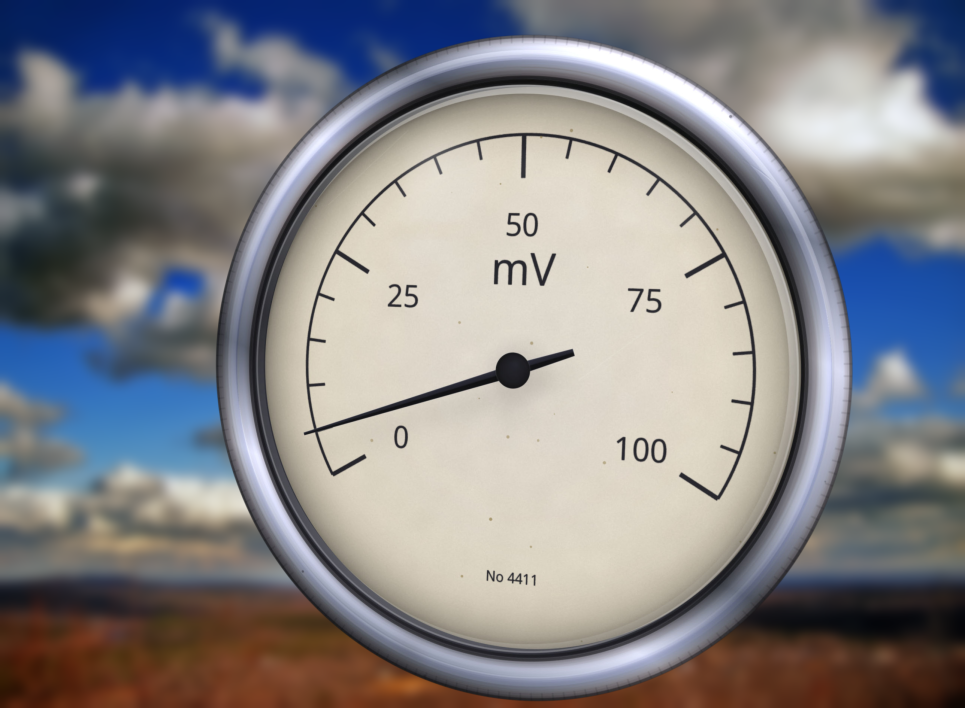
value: 5,mV
